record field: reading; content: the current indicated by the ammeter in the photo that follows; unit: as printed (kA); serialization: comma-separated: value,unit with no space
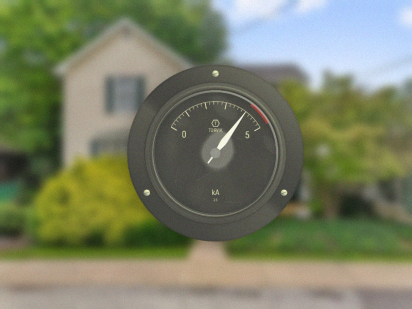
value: 4,kA
